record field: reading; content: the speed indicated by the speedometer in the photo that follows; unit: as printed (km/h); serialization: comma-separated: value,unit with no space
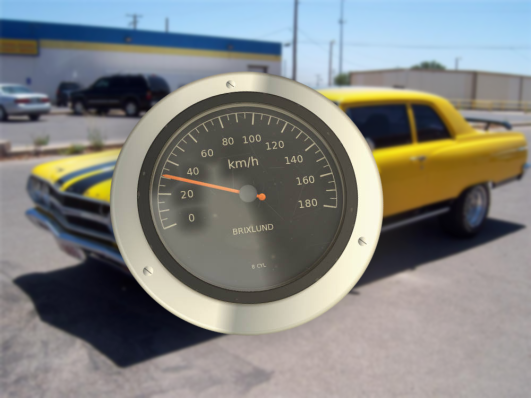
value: 30,km/h
